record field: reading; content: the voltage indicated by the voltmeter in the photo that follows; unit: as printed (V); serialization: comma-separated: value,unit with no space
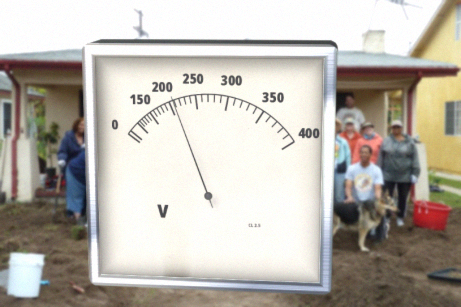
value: 210,V
